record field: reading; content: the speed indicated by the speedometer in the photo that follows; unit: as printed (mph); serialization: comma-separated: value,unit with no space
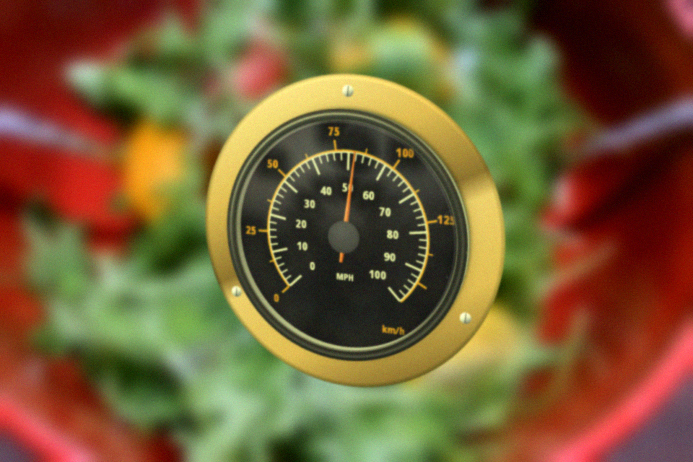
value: 52,mph
